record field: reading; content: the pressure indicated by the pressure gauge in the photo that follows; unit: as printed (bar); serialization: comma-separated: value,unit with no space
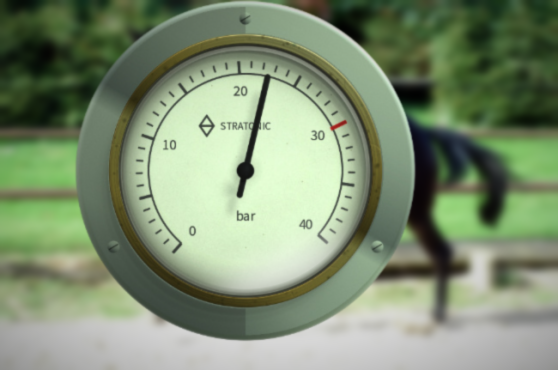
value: 22.5,bar
